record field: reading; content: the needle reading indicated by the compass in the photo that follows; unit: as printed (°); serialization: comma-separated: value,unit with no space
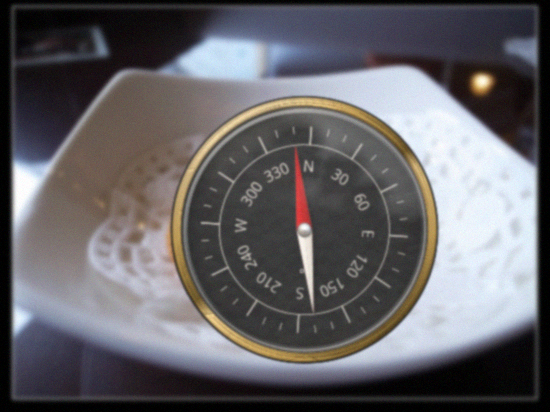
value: 350,°
